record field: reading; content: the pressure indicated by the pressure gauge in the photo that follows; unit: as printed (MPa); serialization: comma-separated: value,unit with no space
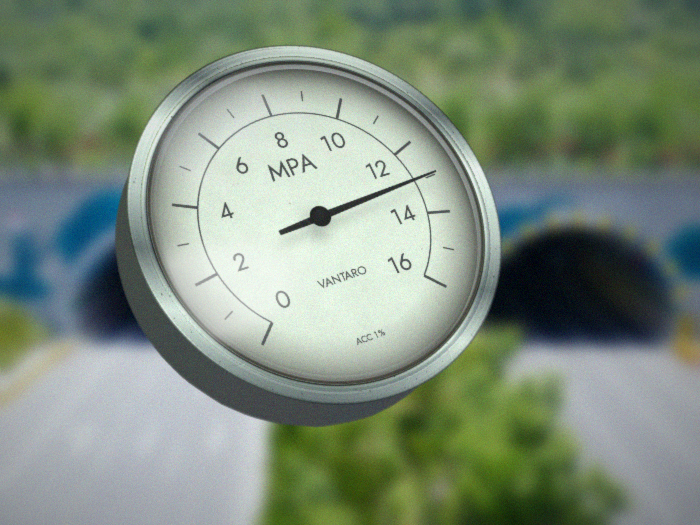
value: 13,MPa
